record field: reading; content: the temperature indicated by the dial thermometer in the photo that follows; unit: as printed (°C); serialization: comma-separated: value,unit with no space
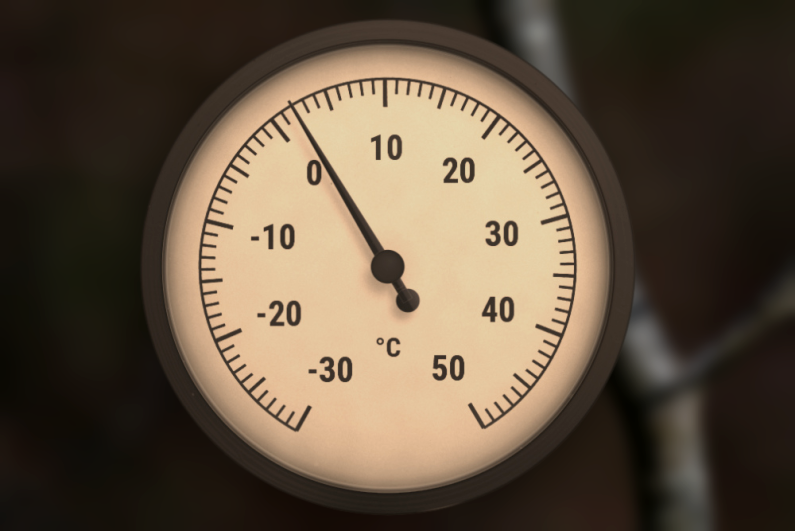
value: 2,°C
